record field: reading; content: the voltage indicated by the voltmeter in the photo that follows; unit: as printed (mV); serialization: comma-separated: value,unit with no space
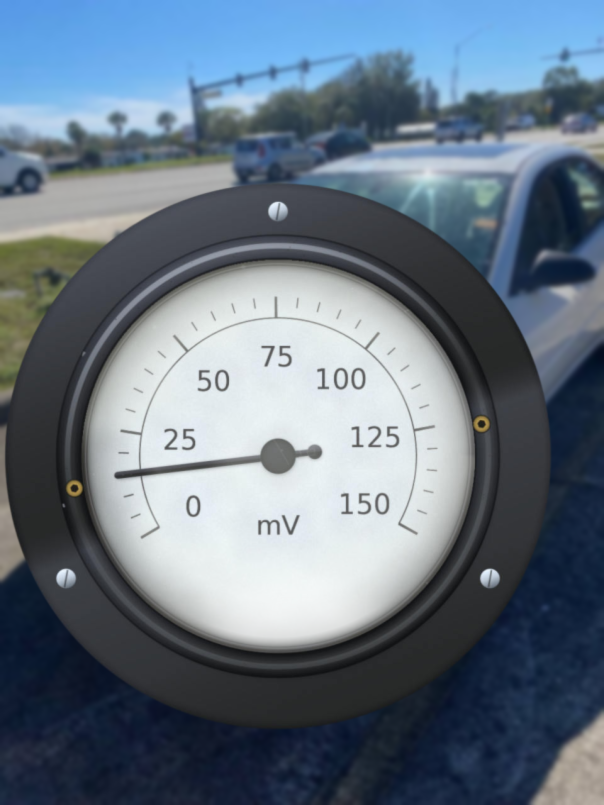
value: 15,mV
